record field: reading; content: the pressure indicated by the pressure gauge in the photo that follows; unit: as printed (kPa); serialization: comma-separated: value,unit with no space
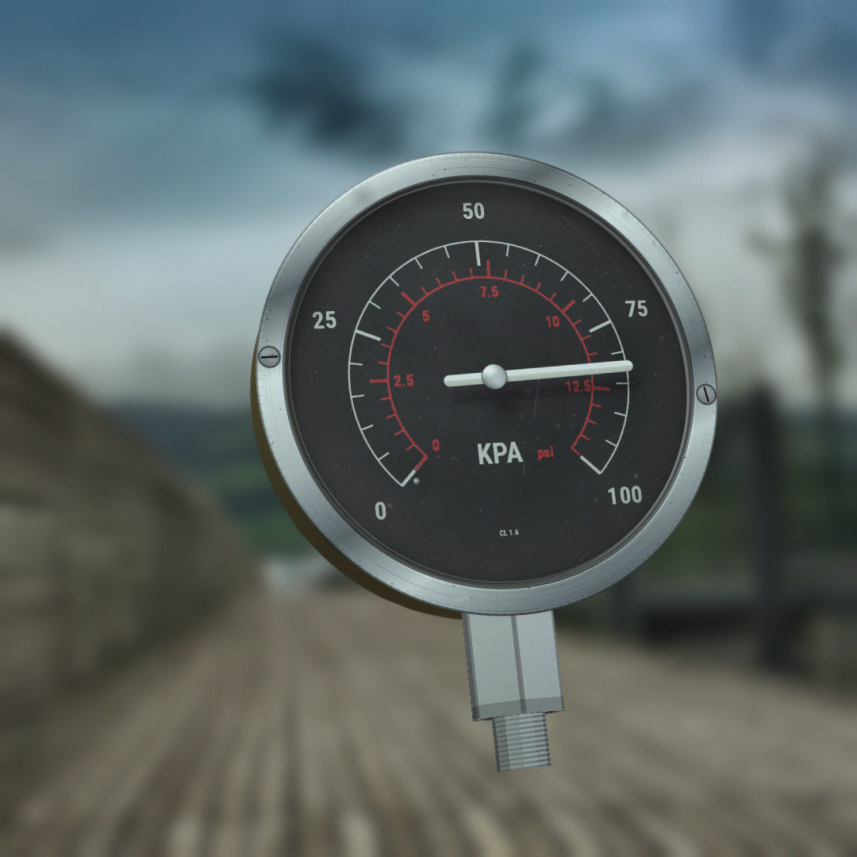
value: 82.5,kPa
